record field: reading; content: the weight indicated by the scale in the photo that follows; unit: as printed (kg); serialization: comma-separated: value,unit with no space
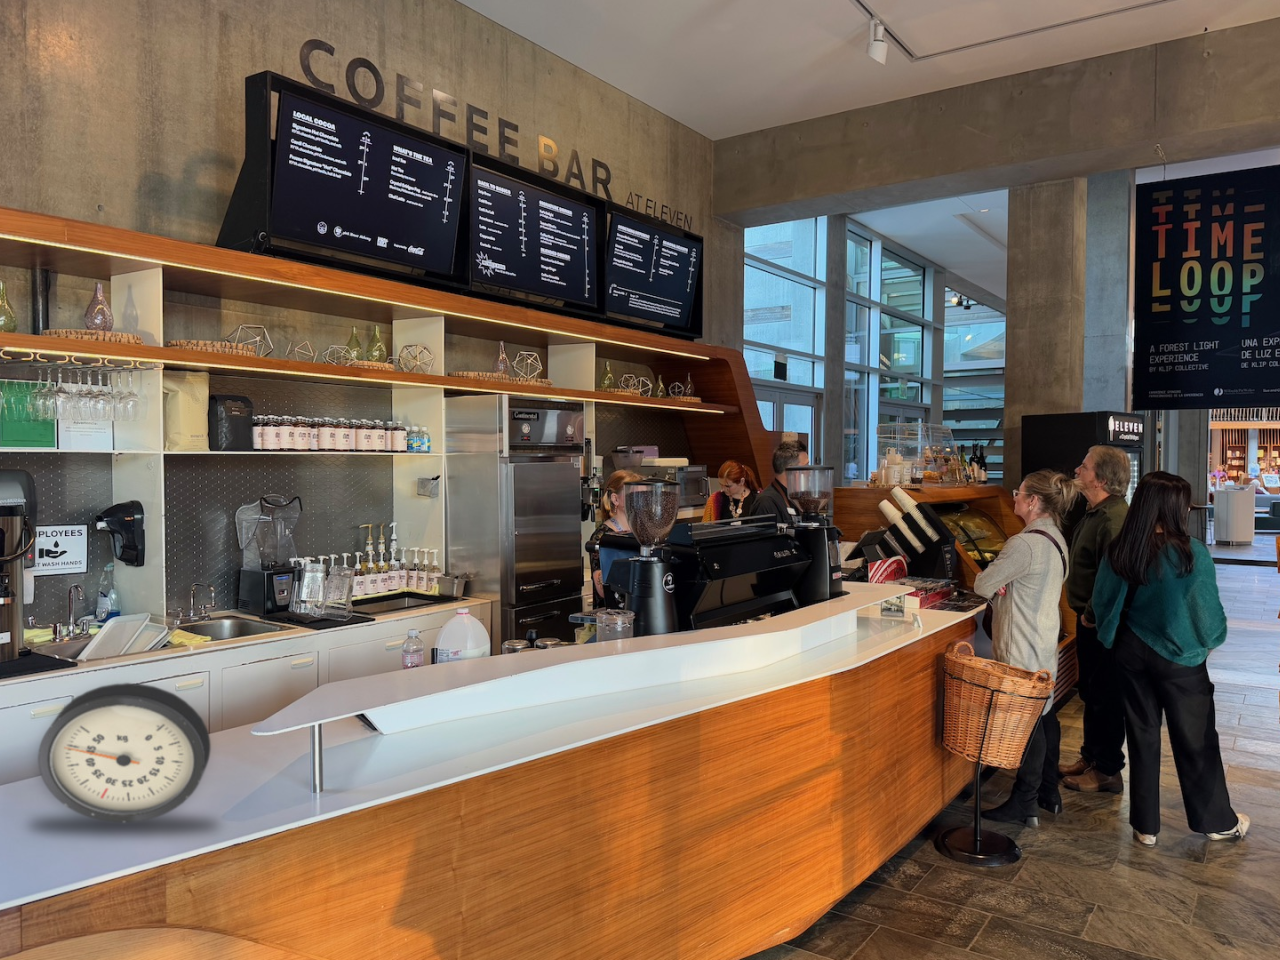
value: 45,kg
